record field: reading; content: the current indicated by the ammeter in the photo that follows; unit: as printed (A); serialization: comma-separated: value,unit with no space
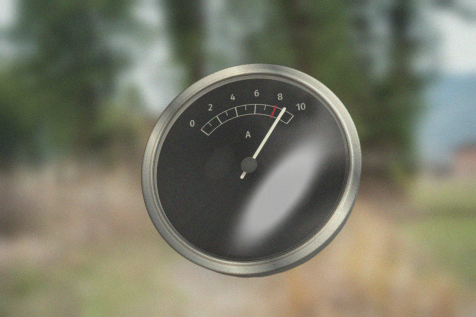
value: 9,A
